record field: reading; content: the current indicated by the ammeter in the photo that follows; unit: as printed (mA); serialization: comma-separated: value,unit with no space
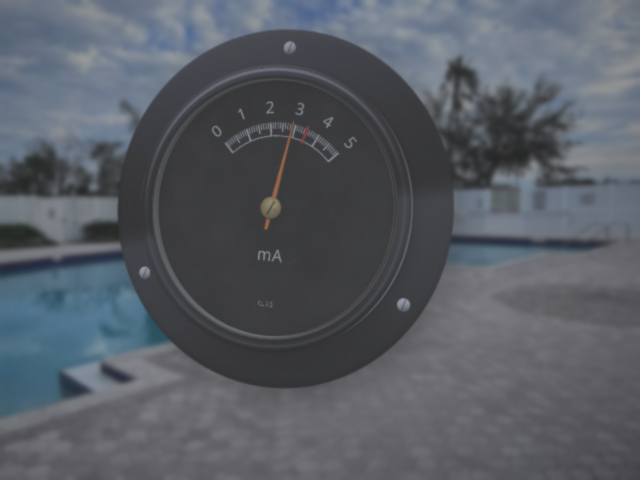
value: 3,mA
